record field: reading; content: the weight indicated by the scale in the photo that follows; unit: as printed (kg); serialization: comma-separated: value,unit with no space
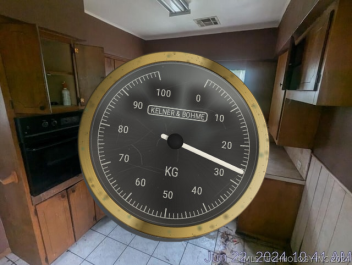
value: 27,kg
